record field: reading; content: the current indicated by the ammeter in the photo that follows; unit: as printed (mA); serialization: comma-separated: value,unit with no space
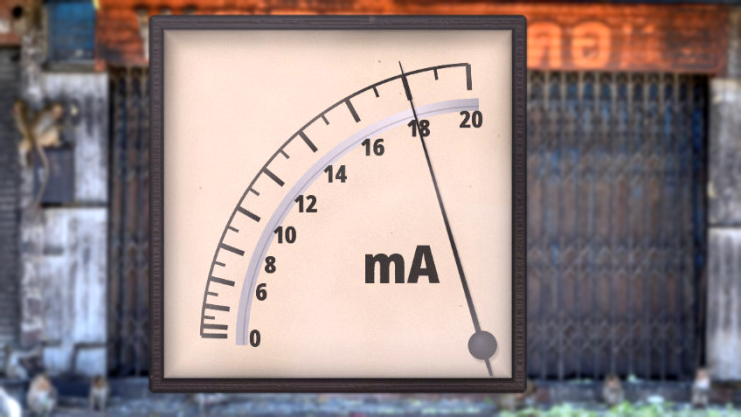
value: 18,mA
